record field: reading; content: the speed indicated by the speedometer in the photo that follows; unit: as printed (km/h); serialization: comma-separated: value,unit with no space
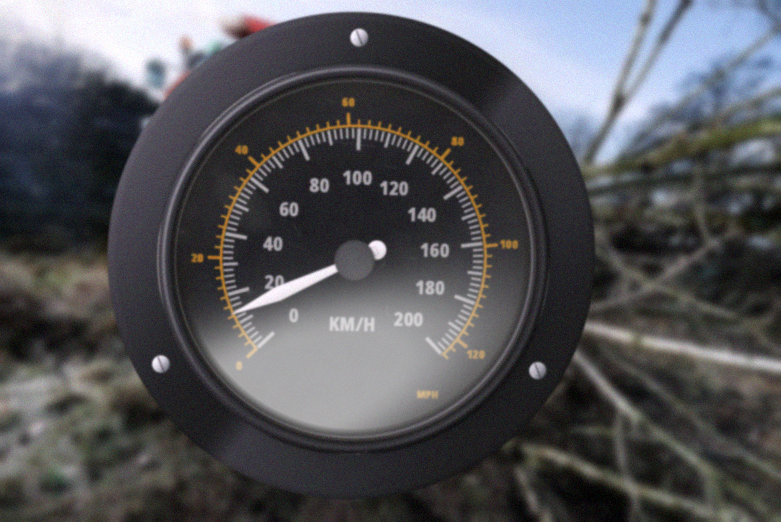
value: 14,km/h
